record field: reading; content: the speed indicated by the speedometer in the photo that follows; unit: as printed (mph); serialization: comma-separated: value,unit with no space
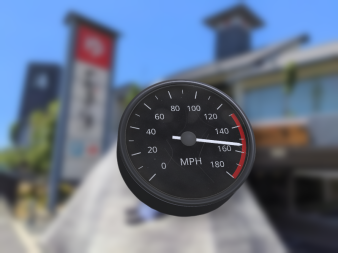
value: 155,mph
